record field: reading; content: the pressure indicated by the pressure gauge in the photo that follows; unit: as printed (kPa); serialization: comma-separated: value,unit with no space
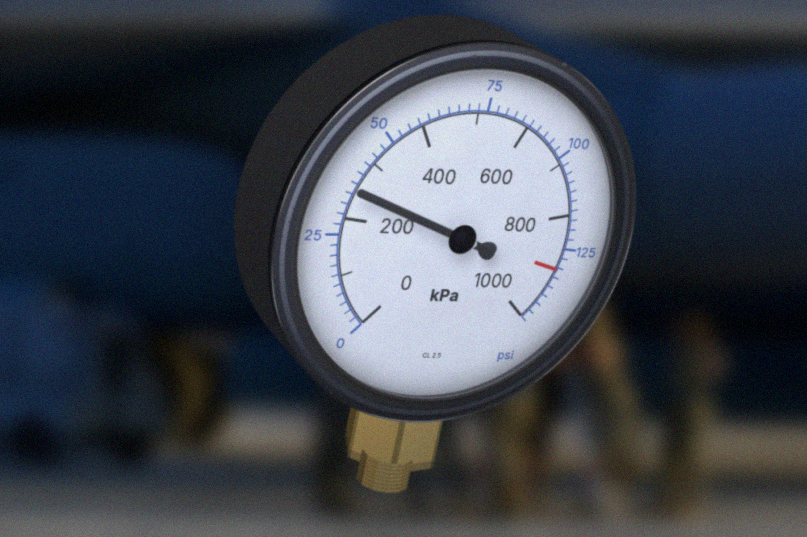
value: 250,kPa
